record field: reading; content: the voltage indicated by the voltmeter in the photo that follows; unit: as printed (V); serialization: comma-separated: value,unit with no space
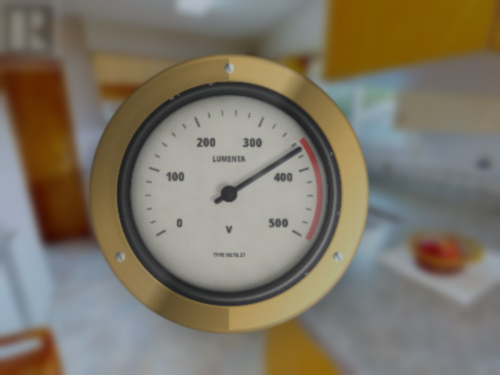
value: 370,V
